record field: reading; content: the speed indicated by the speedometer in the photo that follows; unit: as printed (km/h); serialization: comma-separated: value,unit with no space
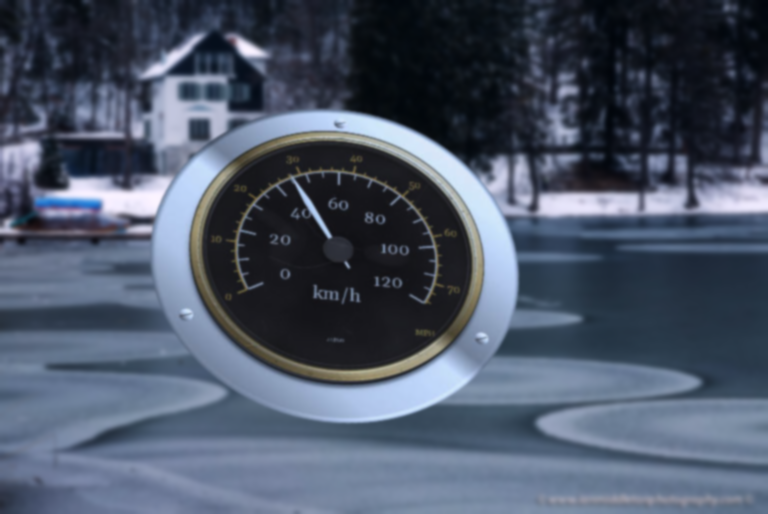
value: 45,km/h
